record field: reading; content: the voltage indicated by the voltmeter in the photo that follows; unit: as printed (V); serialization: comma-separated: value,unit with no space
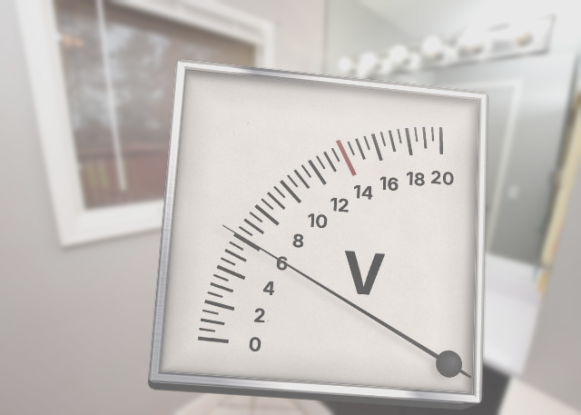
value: 6,V
